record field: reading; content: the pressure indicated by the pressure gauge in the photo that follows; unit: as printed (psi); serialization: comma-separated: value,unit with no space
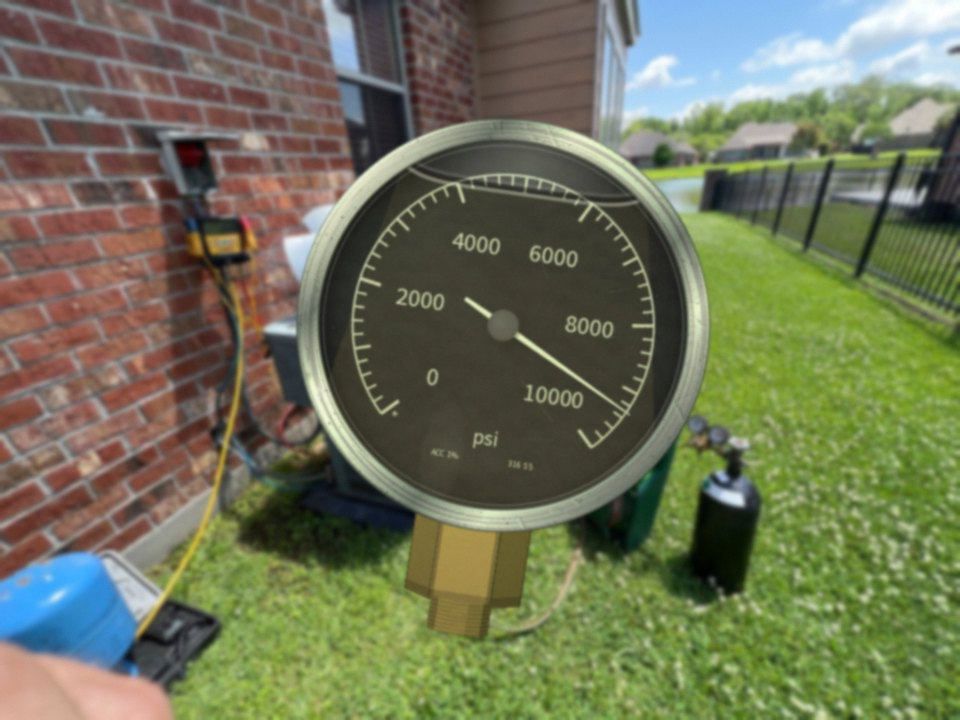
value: 9300,psi
